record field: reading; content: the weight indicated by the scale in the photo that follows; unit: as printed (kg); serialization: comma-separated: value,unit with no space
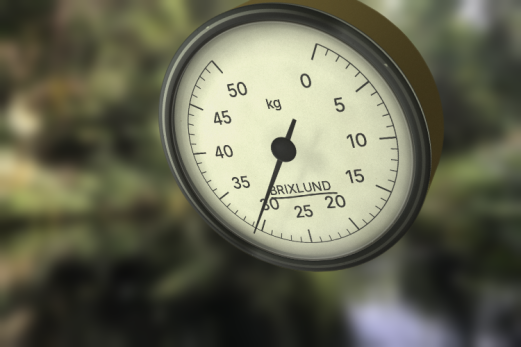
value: 30.5,kg
